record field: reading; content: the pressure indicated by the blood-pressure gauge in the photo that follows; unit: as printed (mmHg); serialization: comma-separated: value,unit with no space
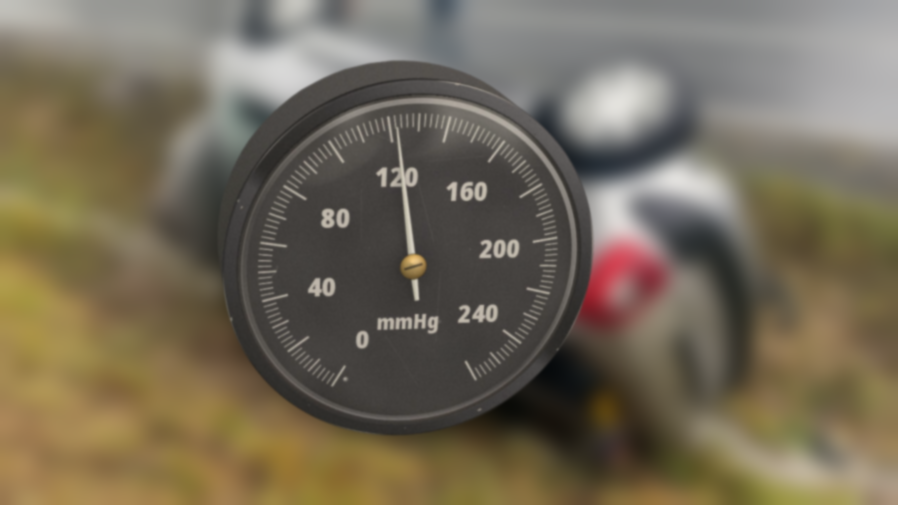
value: 122,mmHg
